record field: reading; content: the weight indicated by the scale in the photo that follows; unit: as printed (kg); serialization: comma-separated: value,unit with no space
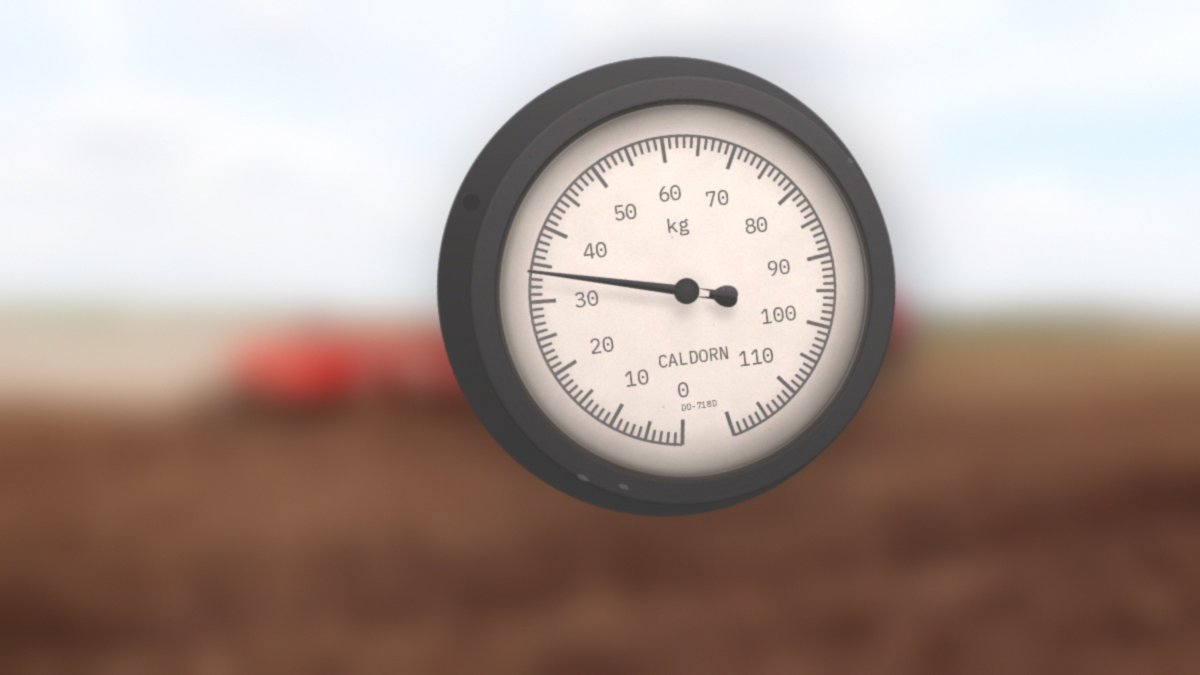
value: 34,kg
